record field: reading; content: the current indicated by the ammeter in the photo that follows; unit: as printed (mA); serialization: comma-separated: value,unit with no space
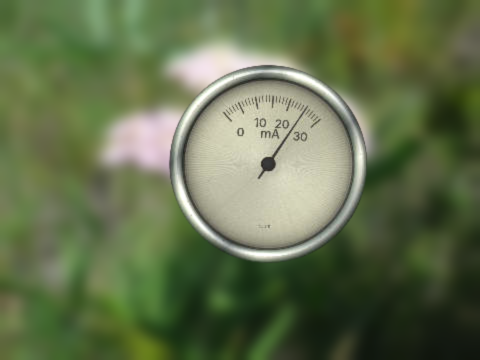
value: 25,mA
